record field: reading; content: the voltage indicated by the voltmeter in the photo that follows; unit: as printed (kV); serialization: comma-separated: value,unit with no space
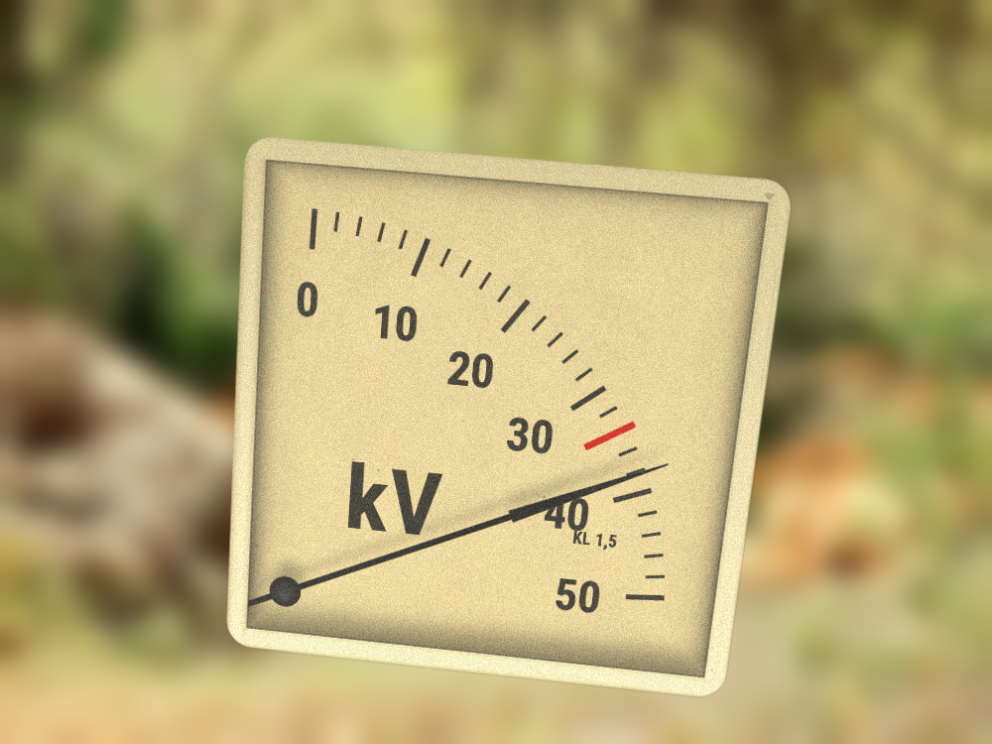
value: 38,kV
